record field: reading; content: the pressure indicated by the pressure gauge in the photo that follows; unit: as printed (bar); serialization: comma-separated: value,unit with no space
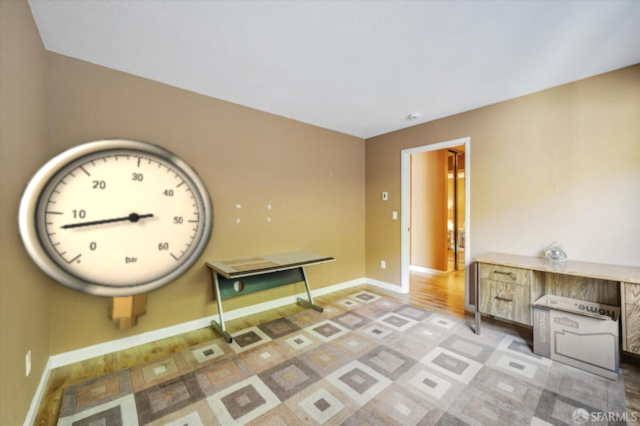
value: 7,bar
